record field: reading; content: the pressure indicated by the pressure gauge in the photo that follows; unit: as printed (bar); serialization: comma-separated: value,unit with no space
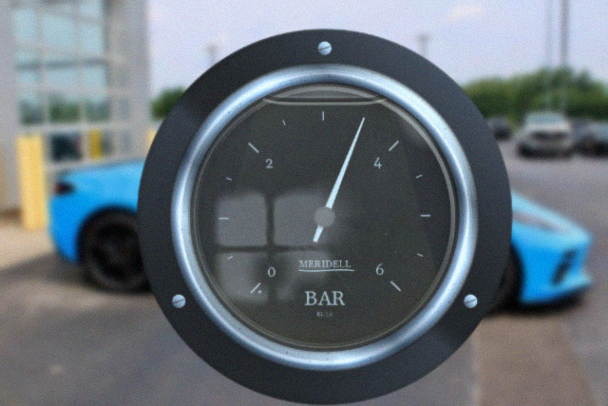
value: 3.5,bar
